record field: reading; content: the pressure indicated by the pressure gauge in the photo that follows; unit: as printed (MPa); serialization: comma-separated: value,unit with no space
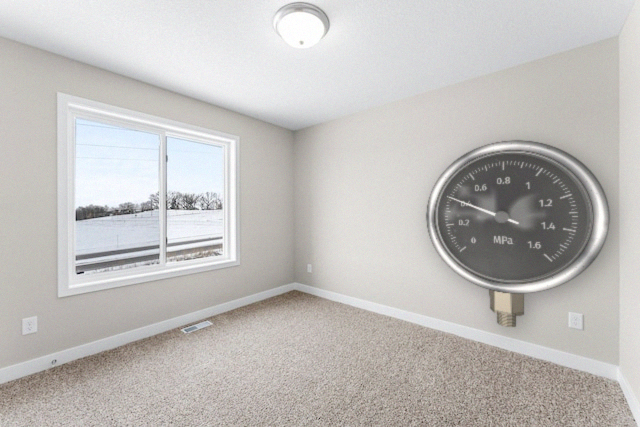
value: 0.4,MPa
